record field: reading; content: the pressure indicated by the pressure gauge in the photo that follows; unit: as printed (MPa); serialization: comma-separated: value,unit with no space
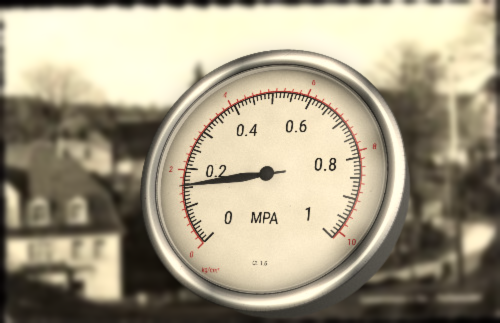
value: 0.15,MPa
